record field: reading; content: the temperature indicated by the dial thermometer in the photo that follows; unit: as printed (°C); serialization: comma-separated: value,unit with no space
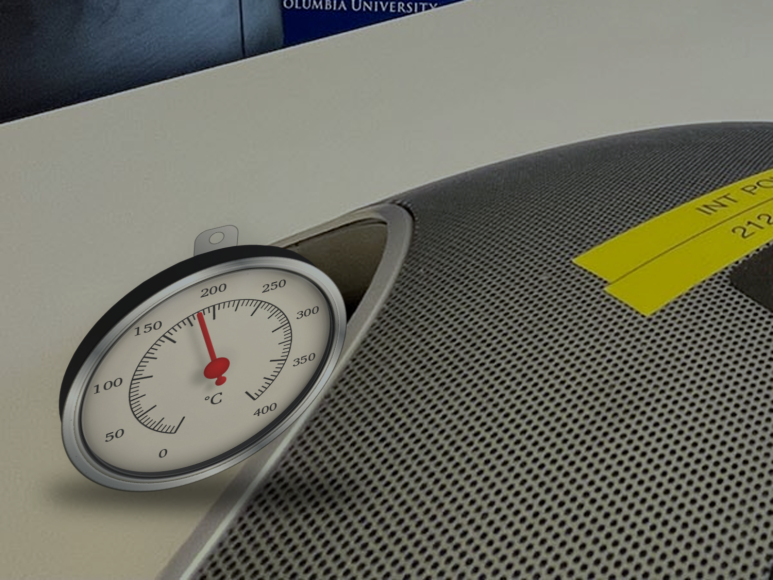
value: 185,°C
